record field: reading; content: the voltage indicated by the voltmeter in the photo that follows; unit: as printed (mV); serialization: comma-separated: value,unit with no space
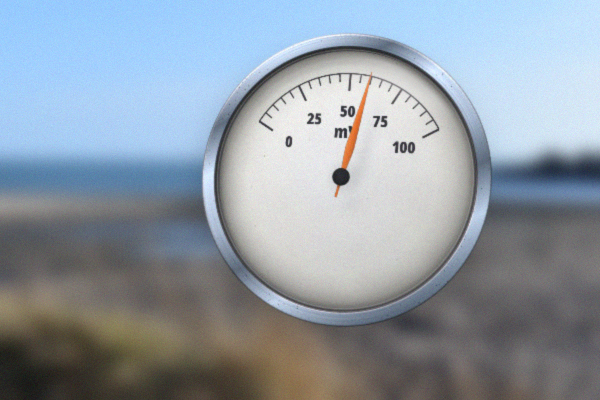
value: 60,mV
